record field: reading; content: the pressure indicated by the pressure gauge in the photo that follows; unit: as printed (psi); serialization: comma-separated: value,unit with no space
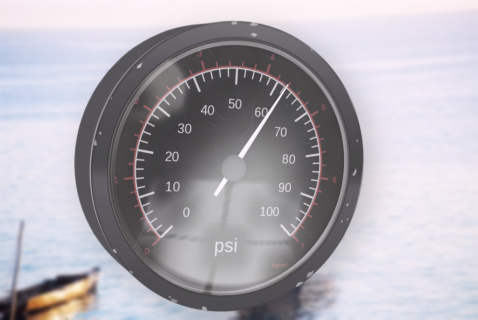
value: 62,psi
